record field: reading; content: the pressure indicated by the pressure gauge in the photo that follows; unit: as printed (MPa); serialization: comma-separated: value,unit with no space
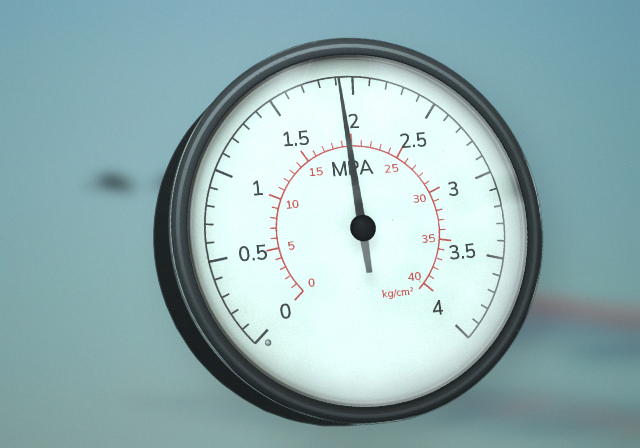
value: 1.9,MPa
